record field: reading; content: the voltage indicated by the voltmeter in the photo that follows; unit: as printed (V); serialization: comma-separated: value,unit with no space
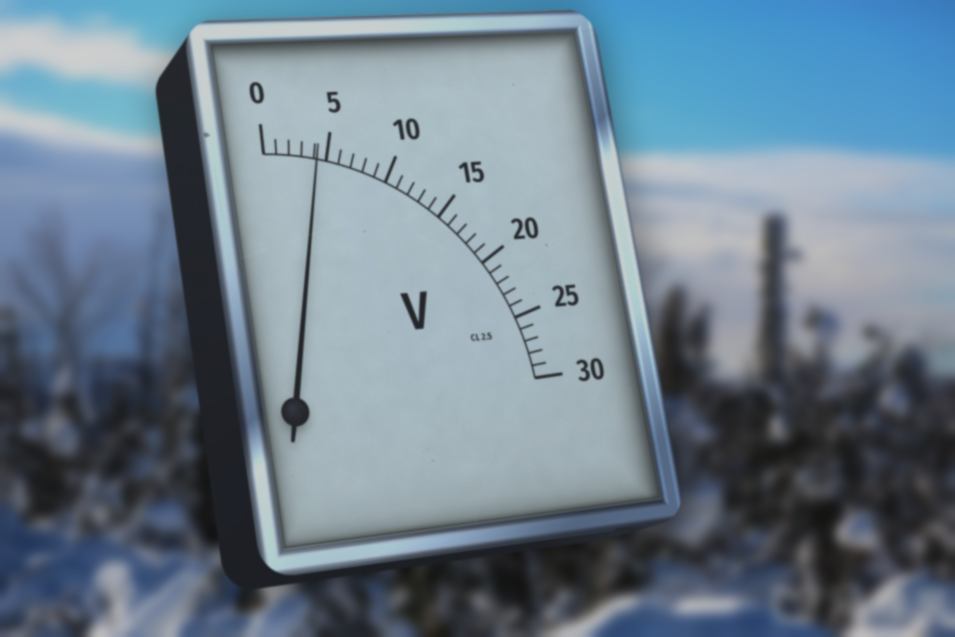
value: 4,V
